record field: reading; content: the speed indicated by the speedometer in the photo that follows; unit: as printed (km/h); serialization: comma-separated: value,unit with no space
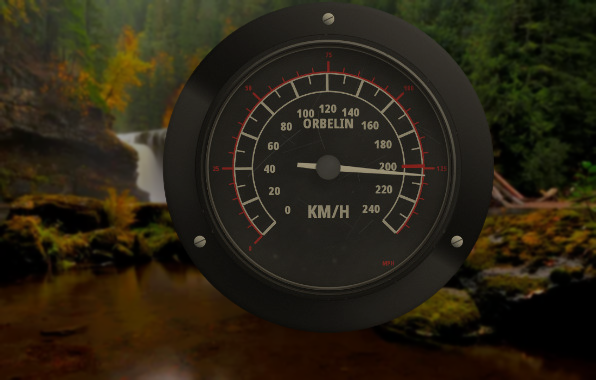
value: 205,km/h
